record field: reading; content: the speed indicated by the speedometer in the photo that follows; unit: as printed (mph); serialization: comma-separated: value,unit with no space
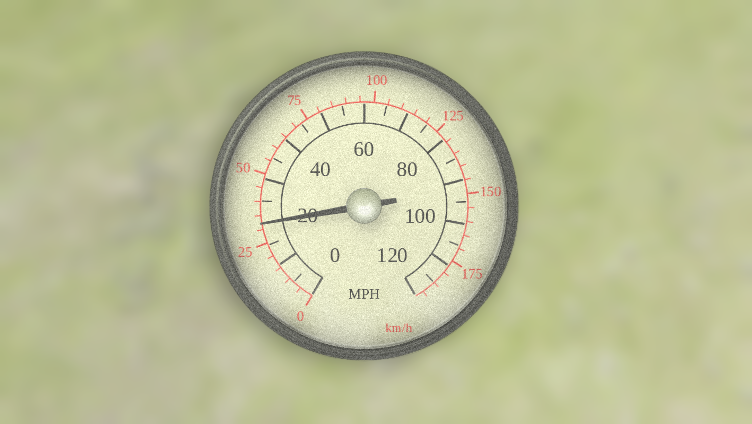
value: 20,mph
